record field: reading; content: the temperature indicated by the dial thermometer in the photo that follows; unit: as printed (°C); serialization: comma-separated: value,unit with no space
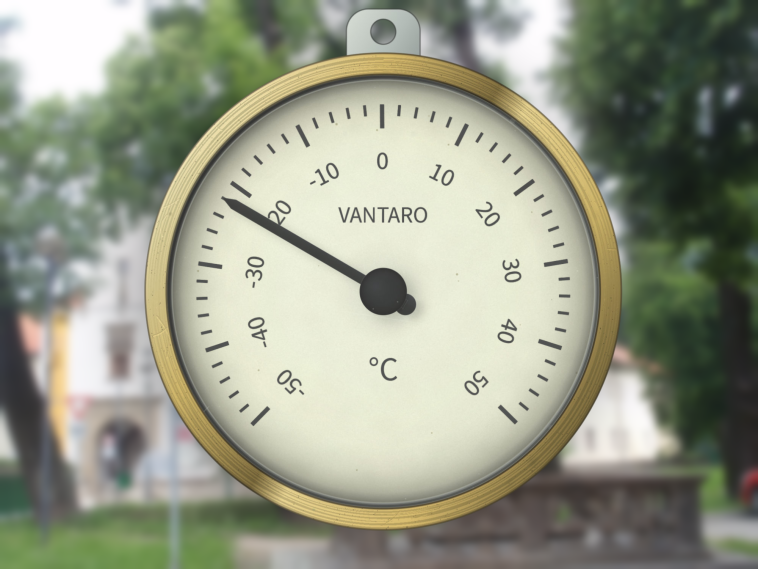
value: -22,°C
